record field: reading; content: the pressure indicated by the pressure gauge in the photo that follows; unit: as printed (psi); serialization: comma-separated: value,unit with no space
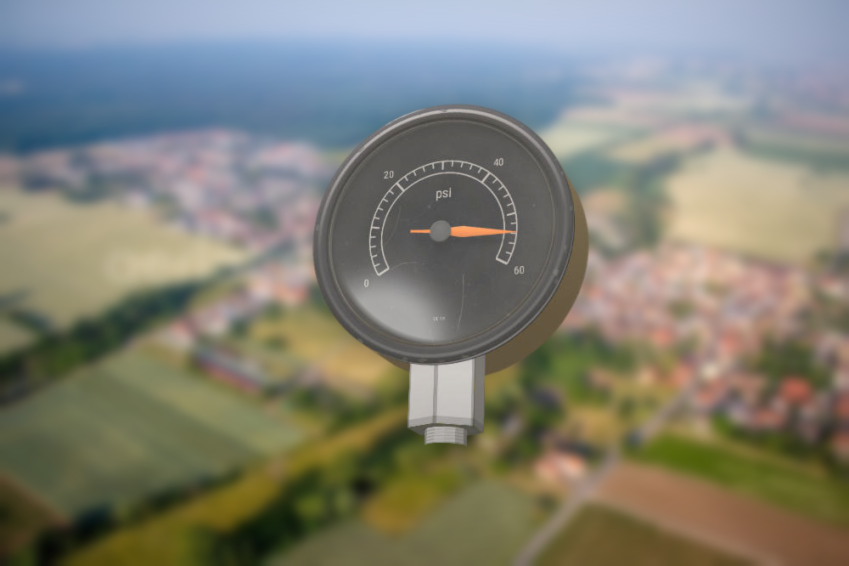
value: 54,psi
